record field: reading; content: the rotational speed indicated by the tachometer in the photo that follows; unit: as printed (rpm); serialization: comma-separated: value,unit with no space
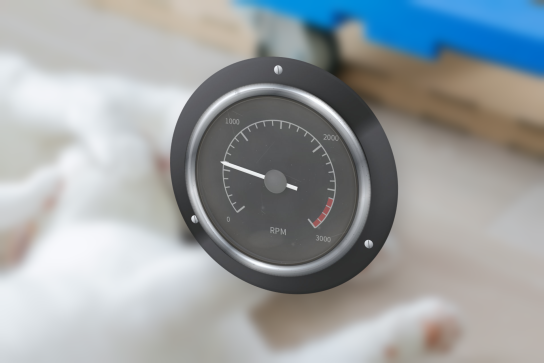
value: 600,rpm
